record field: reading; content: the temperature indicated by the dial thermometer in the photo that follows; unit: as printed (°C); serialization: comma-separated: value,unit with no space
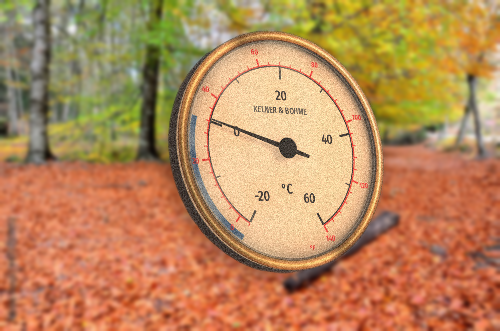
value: 0,°C
